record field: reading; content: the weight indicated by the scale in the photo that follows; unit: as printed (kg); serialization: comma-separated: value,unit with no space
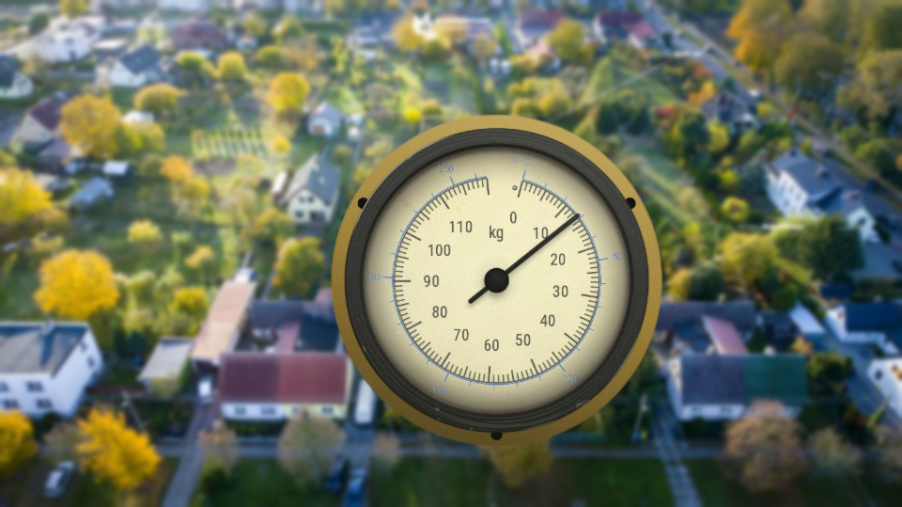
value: 13,kg
